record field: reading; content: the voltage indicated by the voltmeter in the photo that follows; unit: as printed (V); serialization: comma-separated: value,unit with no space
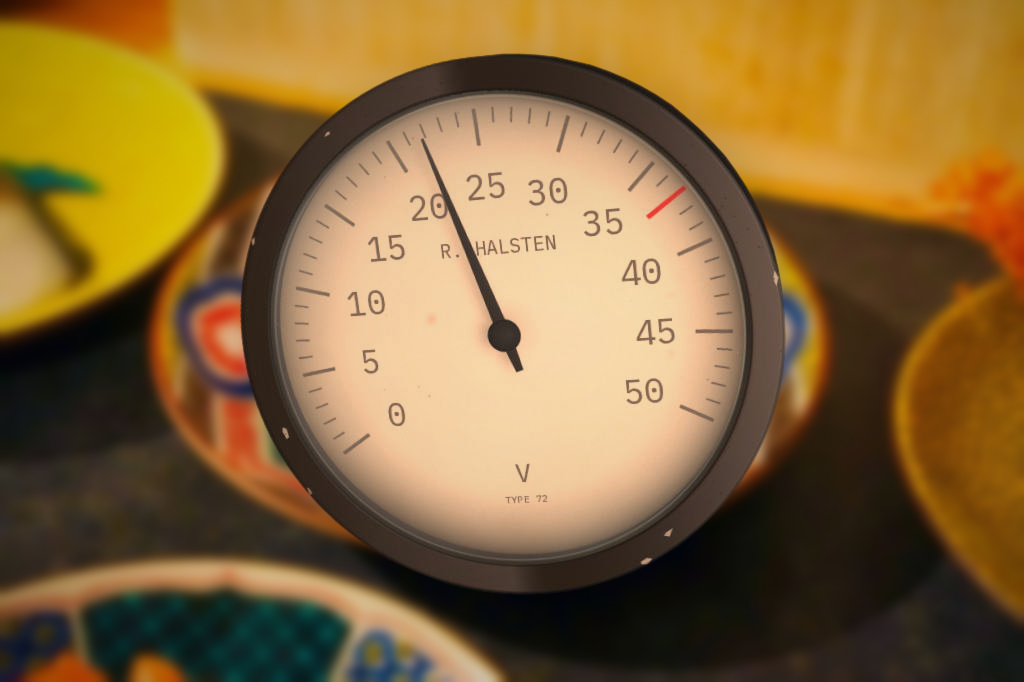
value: 22,V
